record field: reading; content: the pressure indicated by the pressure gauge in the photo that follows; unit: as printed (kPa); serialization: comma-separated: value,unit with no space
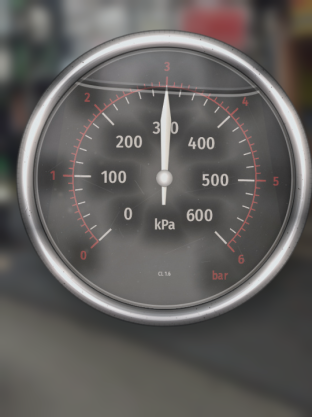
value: 300,kPa
